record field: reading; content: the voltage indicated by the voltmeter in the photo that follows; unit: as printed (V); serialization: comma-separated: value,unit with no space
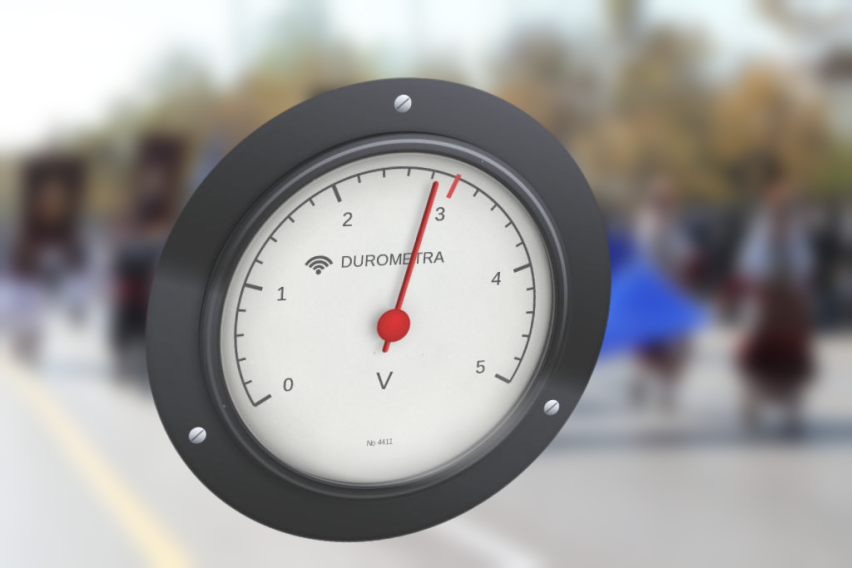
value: 2.8,V
